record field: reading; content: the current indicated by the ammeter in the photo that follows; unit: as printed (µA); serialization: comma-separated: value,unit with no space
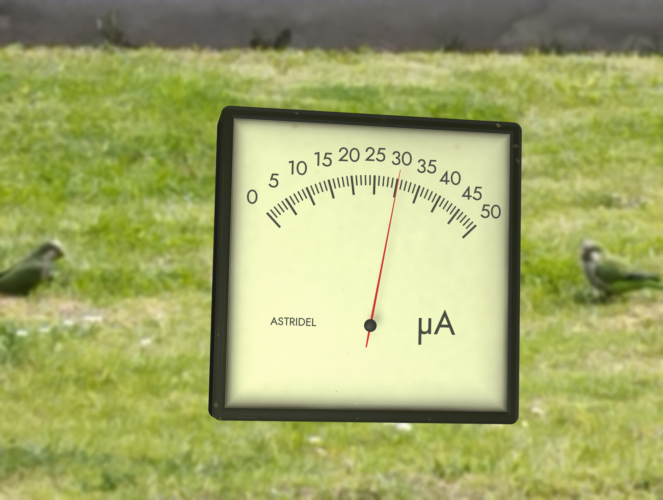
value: 30,µA
